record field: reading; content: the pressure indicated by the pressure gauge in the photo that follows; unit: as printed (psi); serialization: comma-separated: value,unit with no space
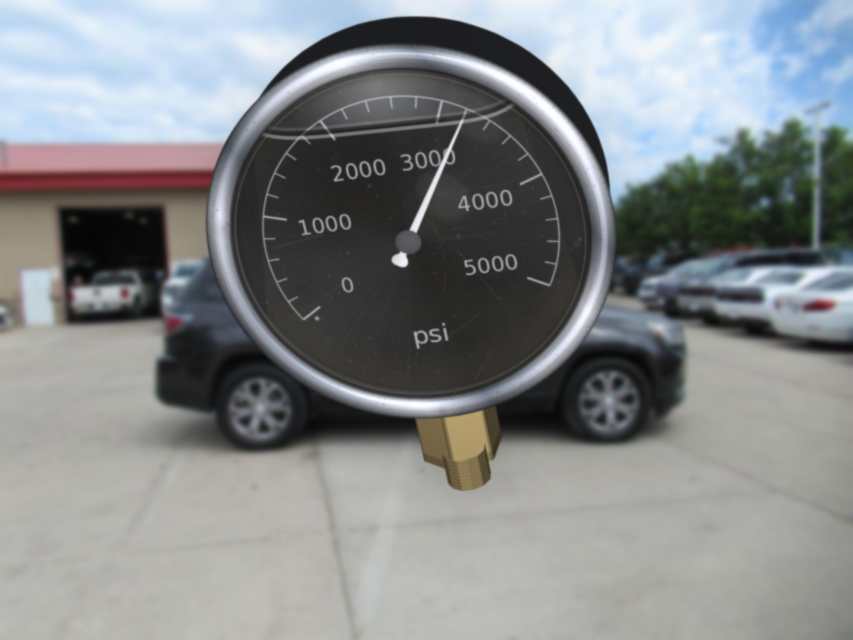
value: 3200,psi
